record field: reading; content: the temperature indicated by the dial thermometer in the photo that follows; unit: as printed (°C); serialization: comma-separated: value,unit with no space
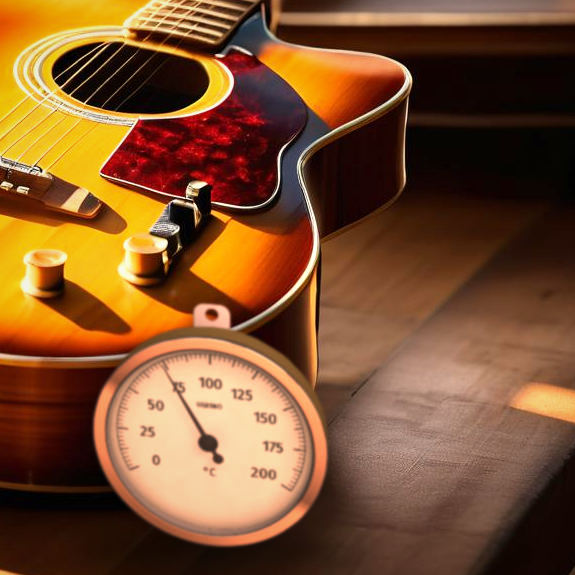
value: 75,°C
